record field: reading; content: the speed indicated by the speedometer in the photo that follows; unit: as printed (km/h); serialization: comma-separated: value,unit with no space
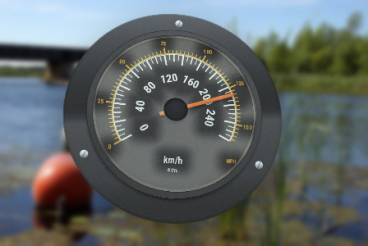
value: 210,km/h
